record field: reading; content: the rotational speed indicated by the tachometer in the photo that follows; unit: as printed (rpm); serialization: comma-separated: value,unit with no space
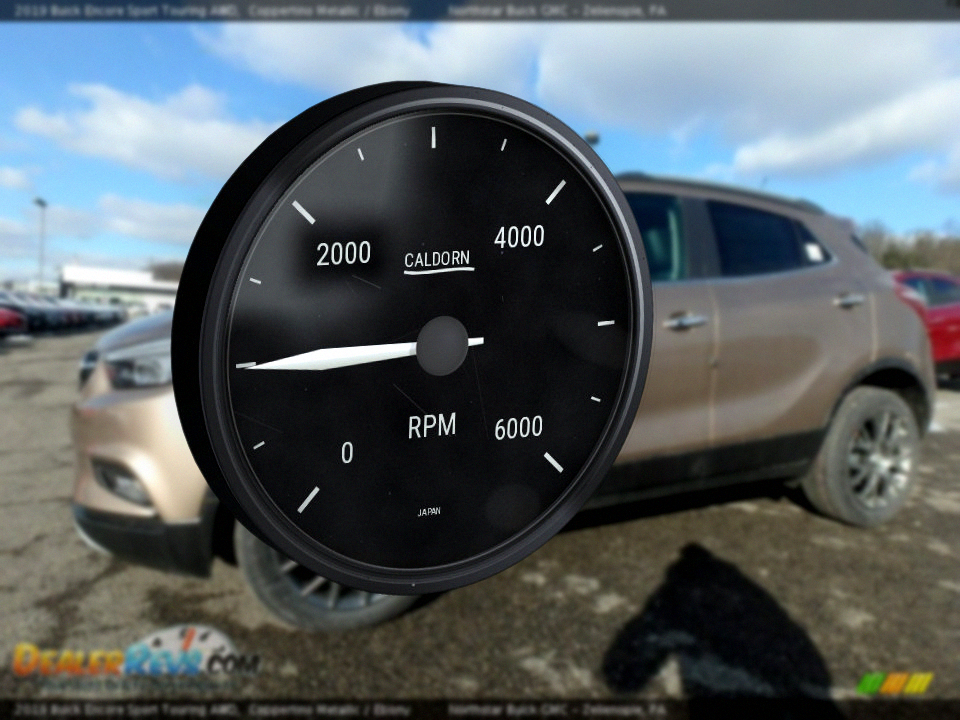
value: 1000,rpm
